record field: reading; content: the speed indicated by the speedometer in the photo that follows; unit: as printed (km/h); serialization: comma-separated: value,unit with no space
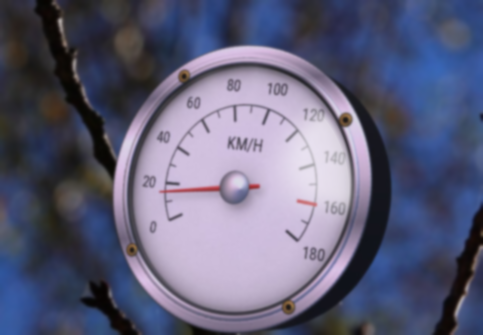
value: 15,km/h
